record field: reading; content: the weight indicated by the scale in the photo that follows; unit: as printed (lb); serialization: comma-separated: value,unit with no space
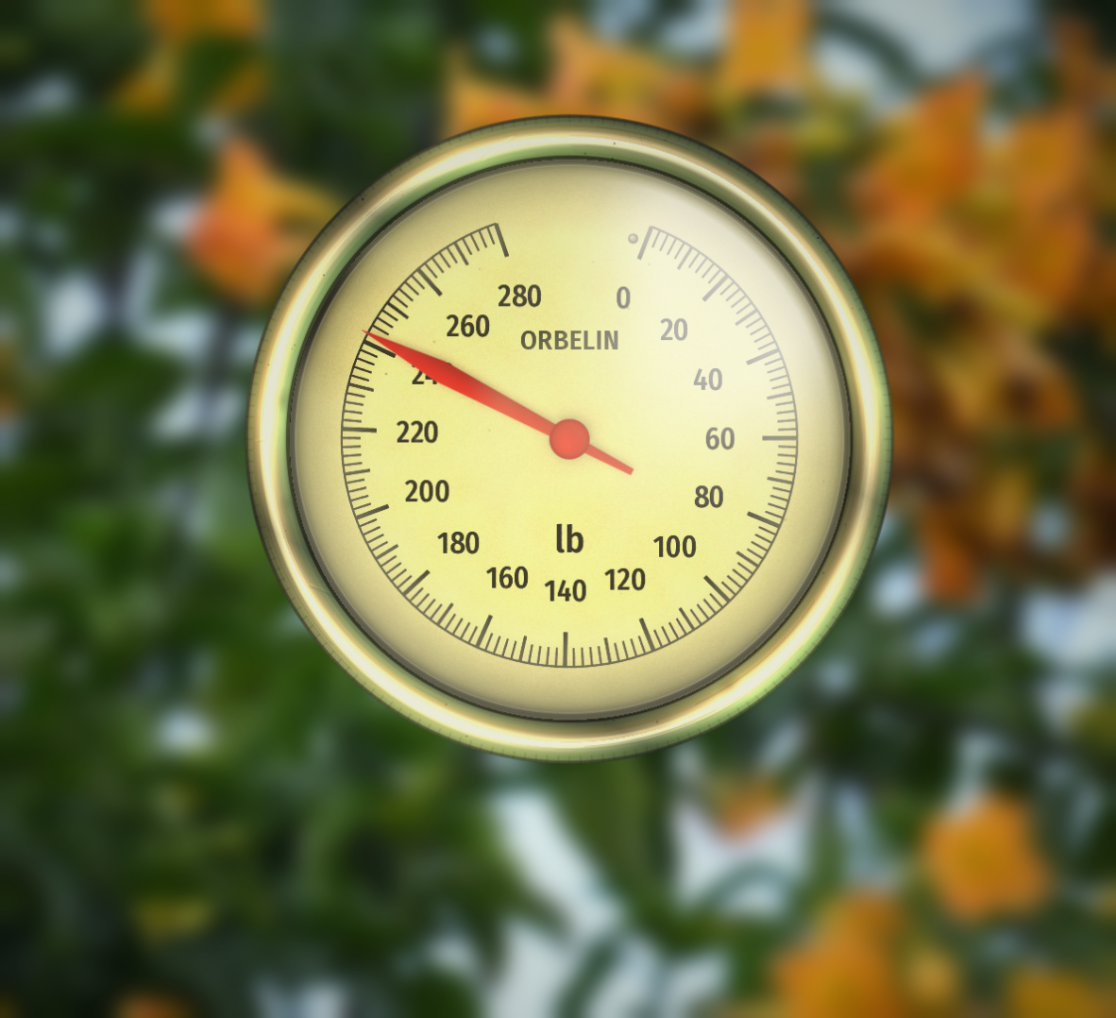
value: 242,lb
